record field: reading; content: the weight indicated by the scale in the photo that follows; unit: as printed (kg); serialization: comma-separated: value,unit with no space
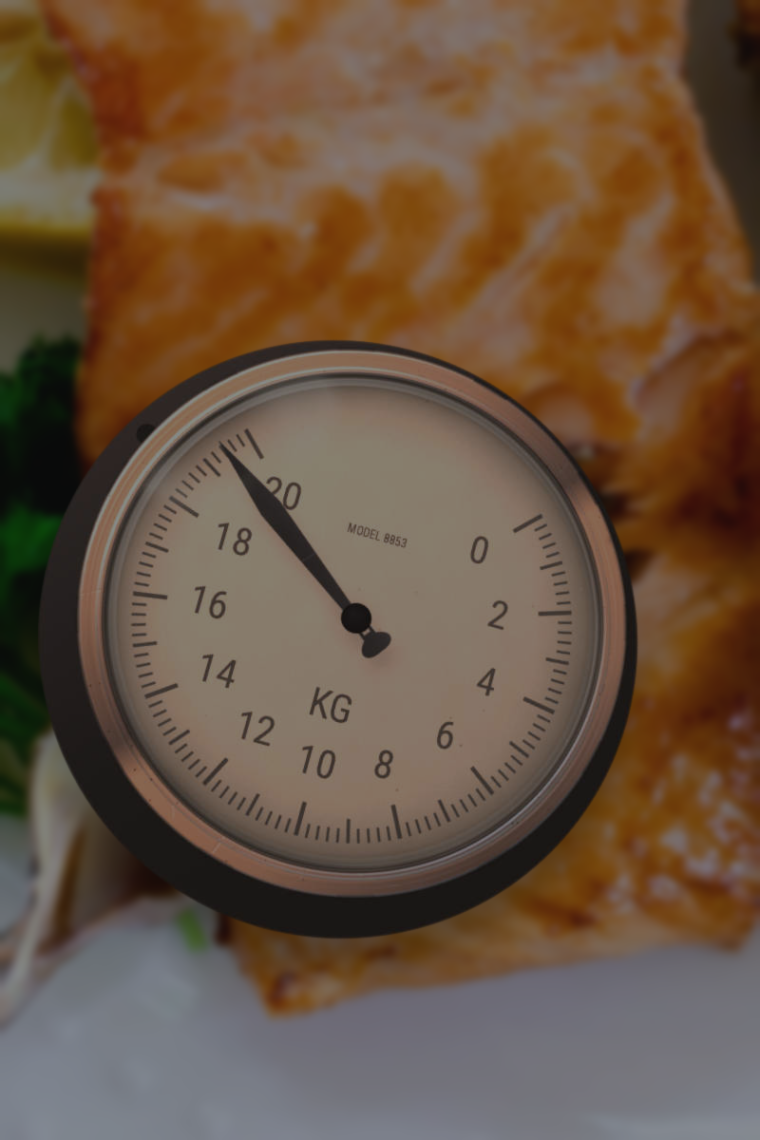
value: 19.4,kg
